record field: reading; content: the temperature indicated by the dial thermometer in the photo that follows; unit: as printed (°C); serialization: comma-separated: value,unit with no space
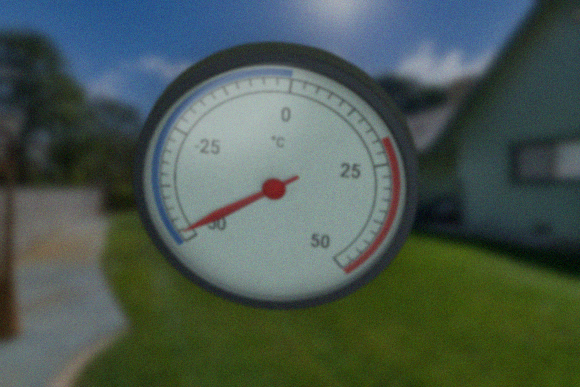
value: -47.5,°C
